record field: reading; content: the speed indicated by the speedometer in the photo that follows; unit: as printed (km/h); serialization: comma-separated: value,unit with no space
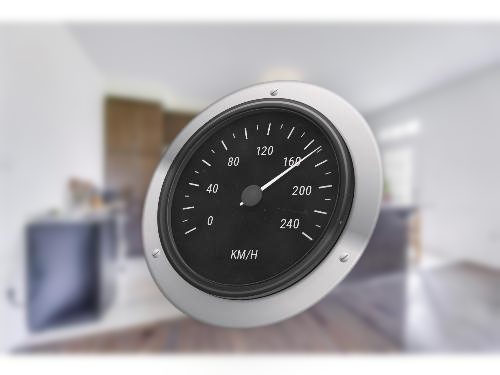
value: 170,km/h
